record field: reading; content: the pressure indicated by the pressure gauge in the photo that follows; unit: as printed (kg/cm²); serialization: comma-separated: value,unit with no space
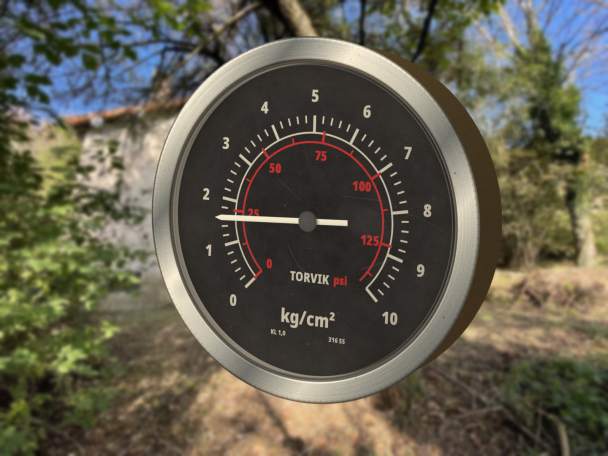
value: 1.6,kg/cm²
